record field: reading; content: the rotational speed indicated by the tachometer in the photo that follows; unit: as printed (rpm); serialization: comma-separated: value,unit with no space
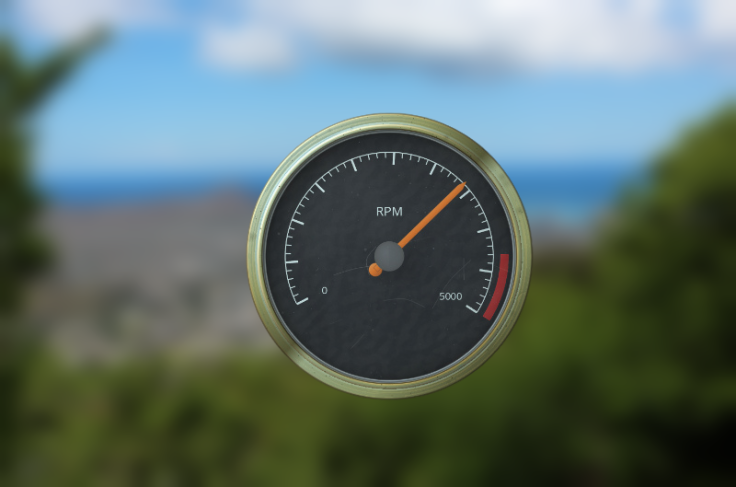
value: 3400,rpm
